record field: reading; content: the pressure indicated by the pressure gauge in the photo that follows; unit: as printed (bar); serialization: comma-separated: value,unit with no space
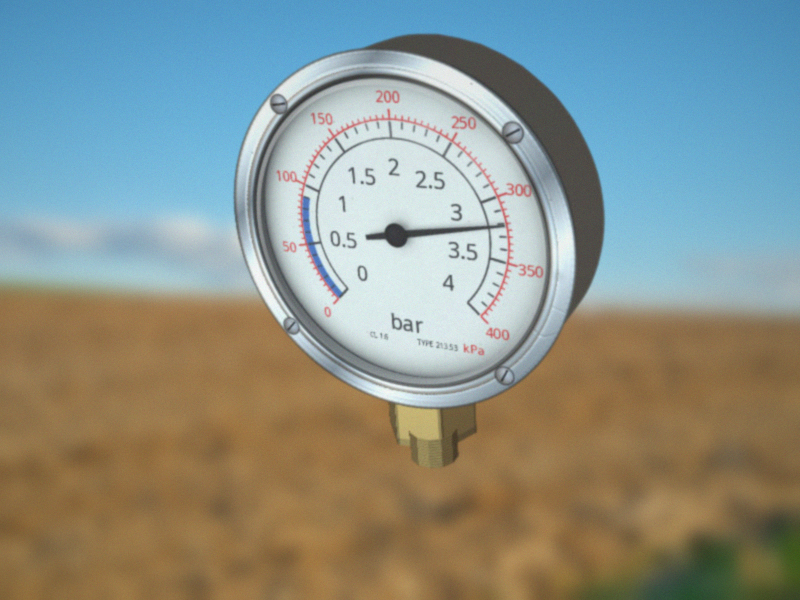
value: 3.2,bar
